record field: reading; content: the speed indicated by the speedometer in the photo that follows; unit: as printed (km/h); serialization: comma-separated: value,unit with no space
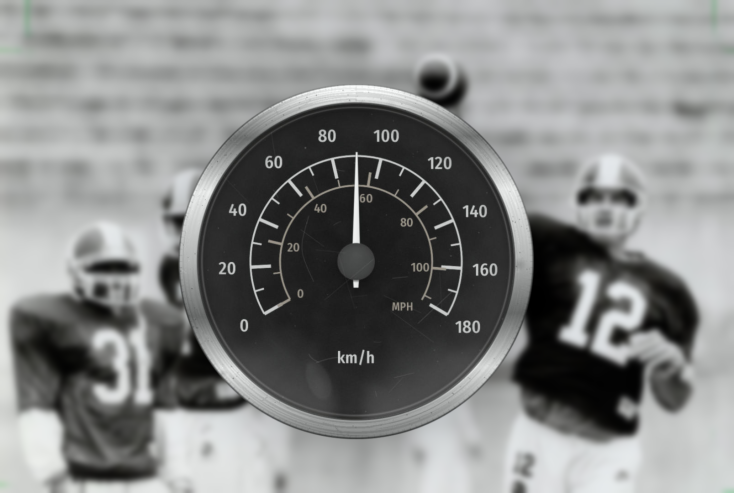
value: 90,km/h
